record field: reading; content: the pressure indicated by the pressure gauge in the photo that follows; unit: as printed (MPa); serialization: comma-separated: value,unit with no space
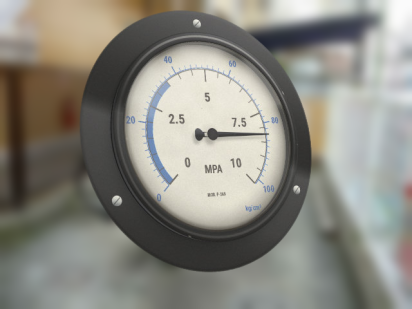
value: 8.25,MPa
